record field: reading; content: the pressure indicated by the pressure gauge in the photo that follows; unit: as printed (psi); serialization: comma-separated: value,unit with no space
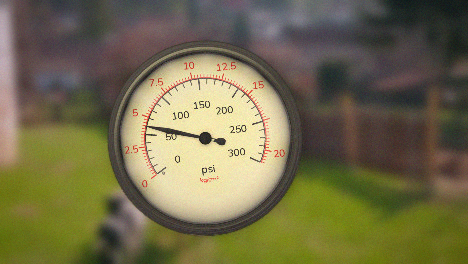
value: 60,psi
